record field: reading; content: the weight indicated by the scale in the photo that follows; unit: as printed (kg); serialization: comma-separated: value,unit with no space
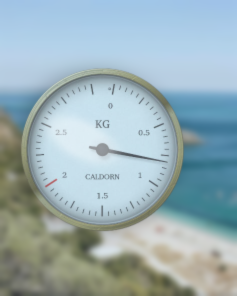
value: 0.8,kg
